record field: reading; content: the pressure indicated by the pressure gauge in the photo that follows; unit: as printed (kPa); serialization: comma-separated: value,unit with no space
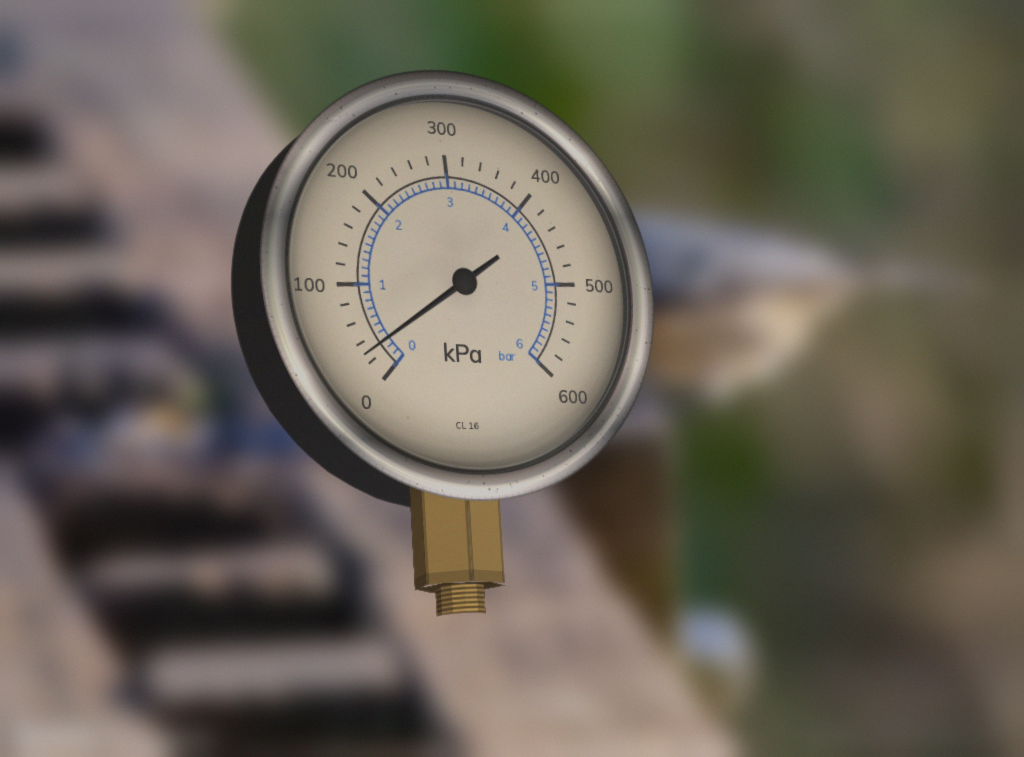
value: 30,kPa
